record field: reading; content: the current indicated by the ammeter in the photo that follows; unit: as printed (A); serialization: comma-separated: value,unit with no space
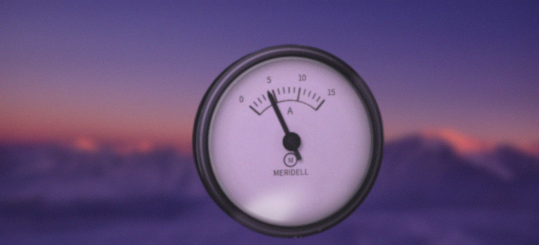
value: 4,A
